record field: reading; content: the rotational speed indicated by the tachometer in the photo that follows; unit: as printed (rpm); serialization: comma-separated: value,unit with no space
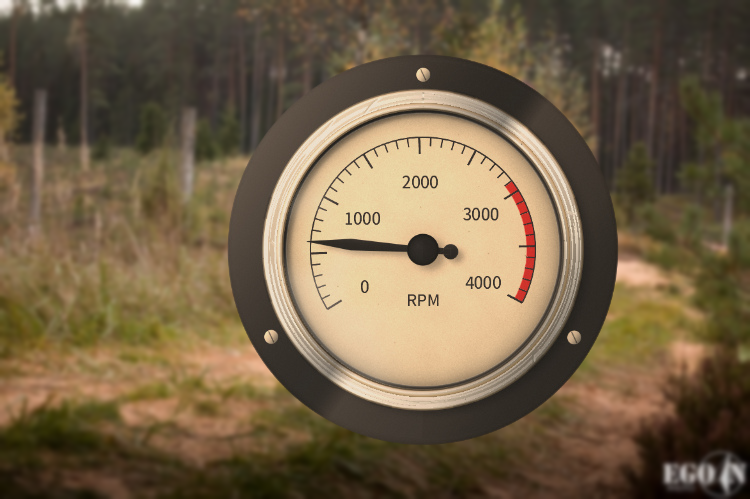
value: 600,rpm
